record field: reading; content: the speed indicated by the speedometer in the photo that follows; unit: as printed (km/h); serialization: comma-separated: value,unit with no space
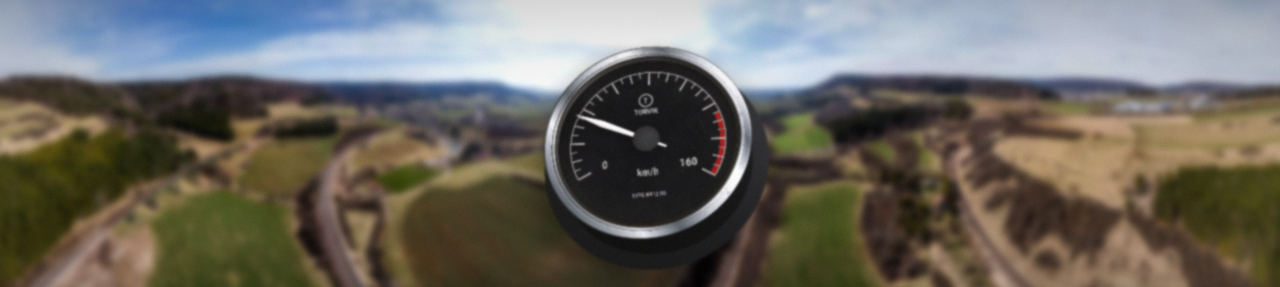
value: 35,km/h
